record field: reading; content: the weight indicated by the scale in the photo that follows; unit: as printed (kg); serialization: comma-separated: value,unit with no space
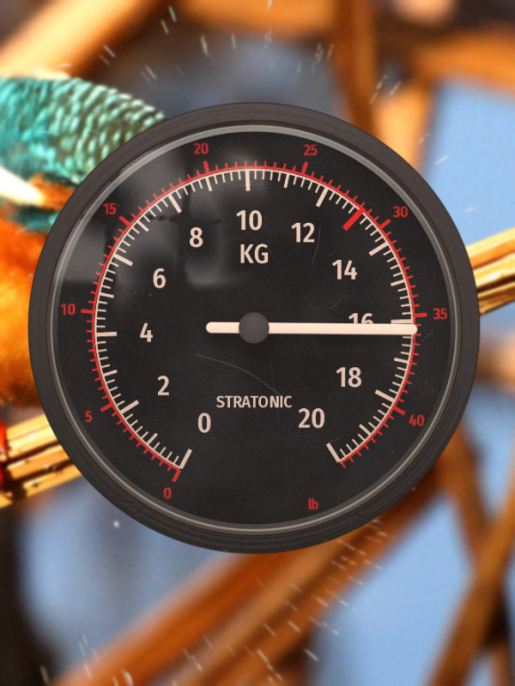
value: 16.2,kg
